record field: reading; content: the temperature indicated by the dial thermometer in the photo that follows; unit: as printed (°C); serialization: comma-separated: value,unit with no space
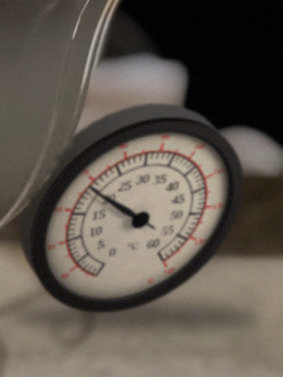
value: 20,°C
